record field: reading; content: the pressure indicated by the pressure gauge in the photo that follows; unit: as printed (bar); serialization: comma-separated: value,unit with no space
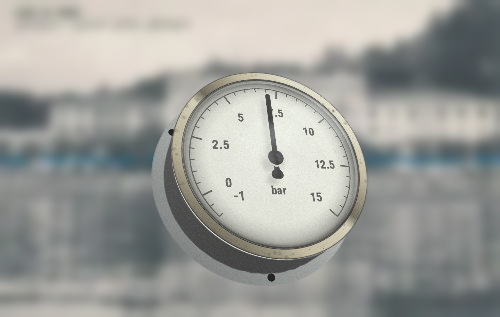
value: 7,bar
